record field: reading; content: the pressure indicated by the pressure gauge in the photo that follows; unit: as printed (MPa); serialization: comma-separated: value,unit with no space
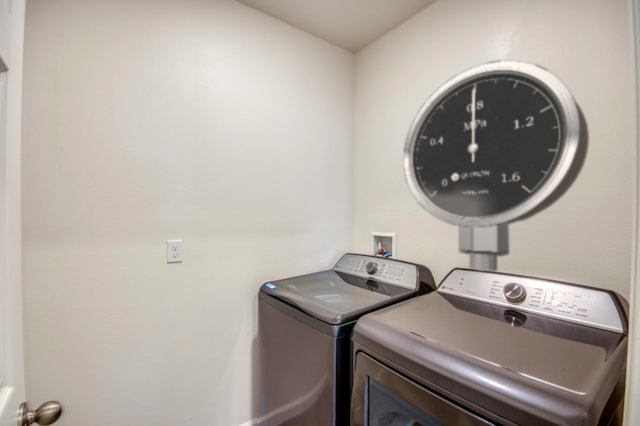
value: 0.8,MPa
